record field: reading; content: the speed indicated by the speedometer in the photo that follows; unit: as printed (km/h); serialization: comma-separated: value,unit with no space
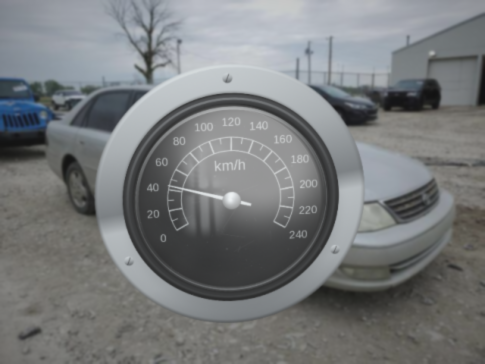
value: 45,km/h
